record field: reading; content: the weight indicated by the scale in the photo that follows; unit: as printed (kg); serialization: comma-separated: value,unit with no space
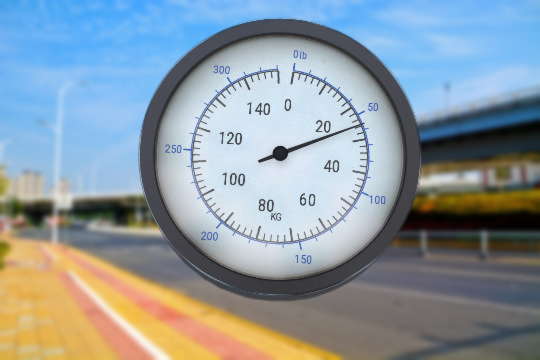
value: 26,kg
